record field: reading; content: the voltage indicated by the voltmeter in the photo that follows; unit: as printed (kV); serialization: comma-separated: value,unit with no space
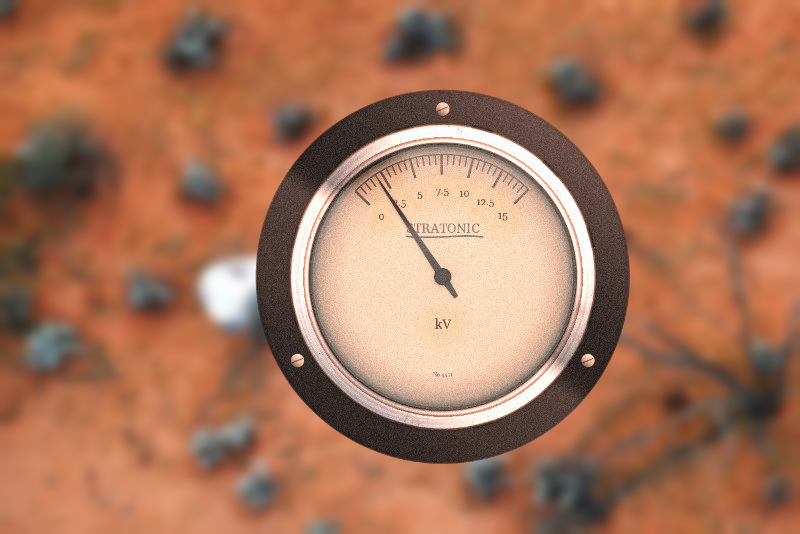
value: 2,kV
